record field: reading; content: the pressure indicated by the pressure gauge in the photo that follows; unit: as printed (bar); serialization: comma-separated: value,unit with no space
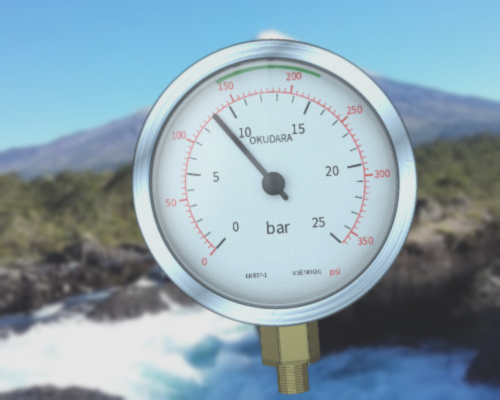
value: 9,bar
